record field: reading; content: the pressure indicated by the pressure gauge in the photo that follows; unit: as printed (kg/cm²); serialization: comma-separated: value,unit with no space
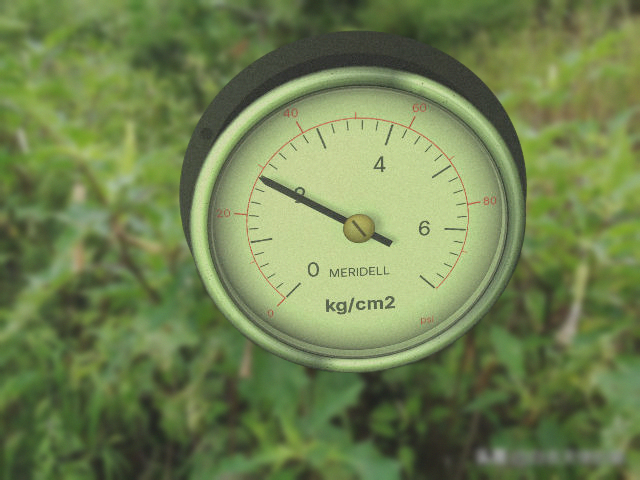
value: 2,kg/cm²
